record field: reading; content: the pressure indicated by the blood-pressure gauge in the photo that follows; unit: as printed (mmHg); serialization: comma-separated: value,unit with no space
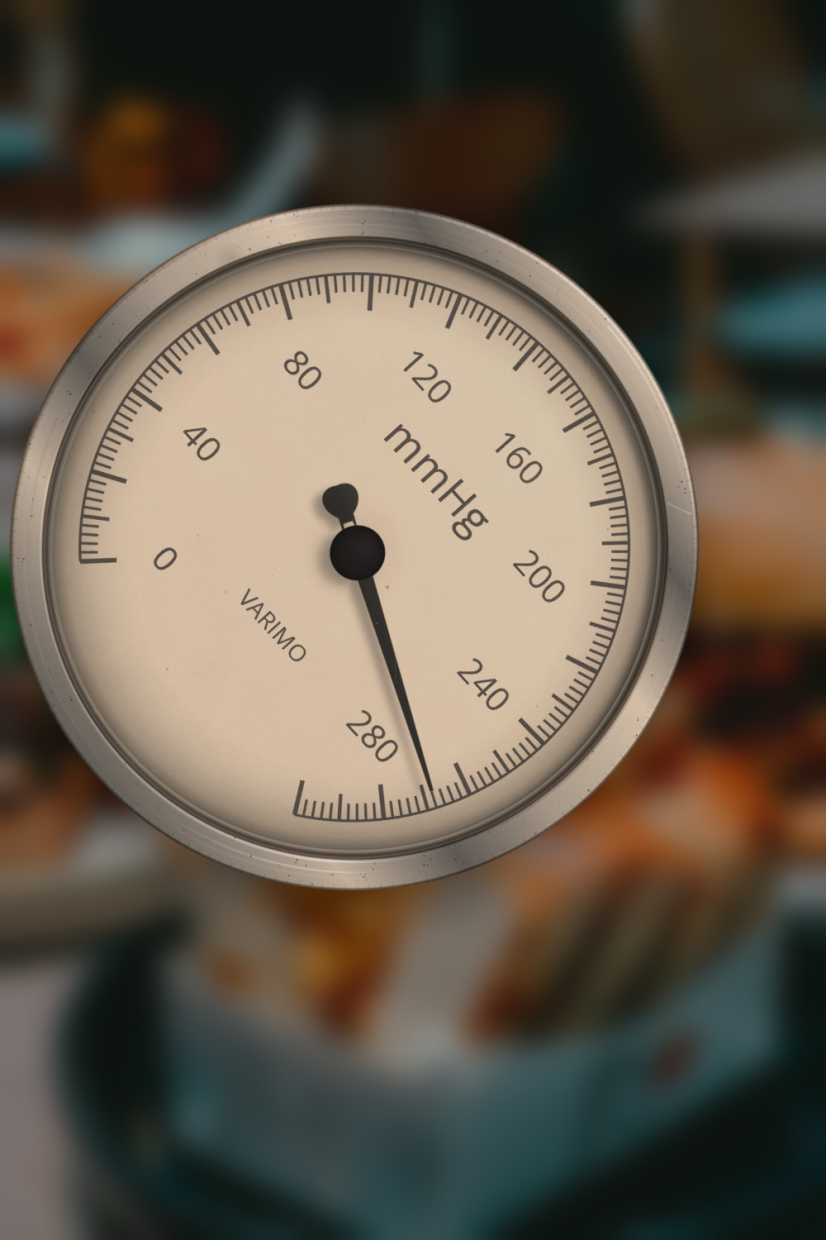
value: 268,mmHg
